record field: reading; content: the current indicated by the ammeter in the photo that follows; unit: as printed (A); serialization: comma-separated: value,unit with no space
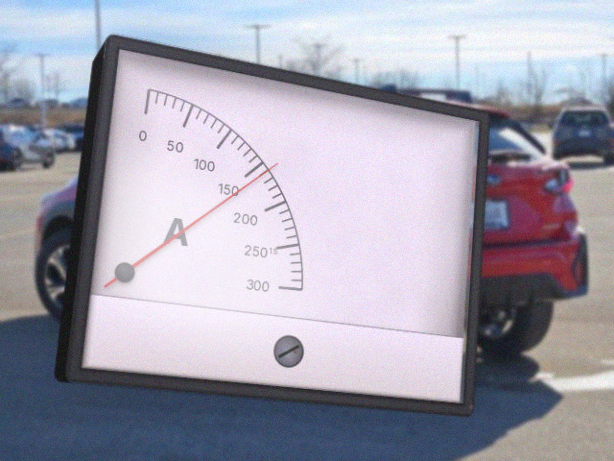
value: 160,A
